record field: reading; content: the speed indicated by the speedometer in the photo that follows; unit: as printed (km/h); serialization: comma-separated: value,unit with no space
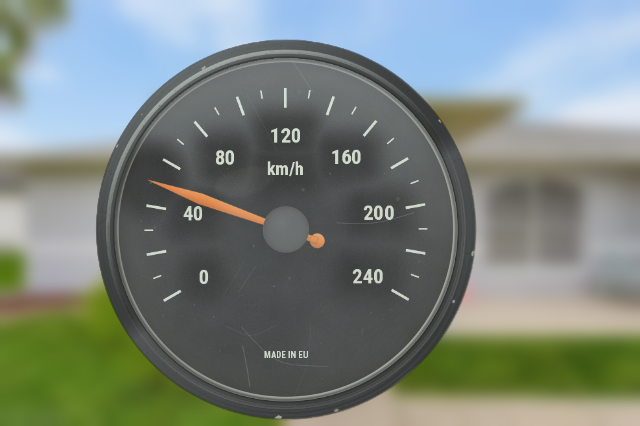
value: 50,km/h
